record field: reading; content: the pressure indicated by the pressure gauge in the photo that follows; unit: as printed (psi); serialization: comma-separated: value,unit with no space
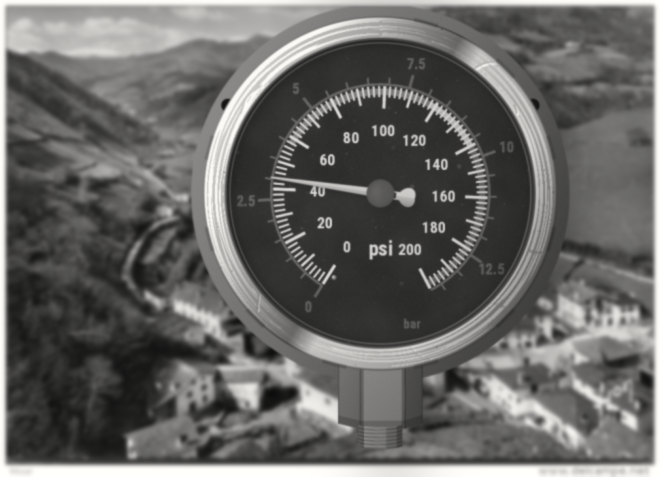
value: 44,psi
